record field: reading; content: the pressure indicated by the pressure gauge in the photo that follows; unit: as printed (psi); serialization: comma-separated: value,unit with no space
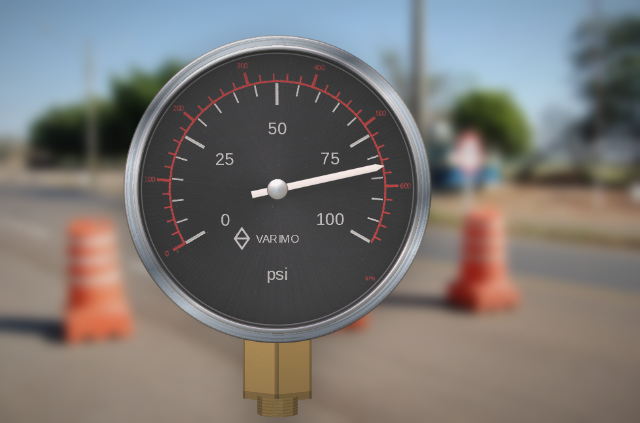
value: 82.5,psi
